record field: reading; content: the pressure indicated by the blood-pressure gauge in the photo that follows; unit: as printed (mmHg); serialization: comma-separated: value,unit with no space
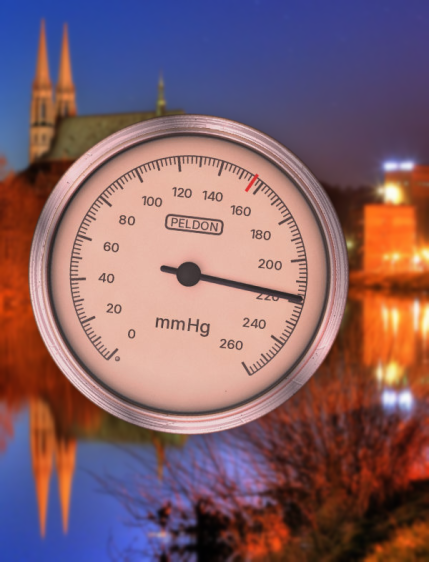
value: 218,mmHg
